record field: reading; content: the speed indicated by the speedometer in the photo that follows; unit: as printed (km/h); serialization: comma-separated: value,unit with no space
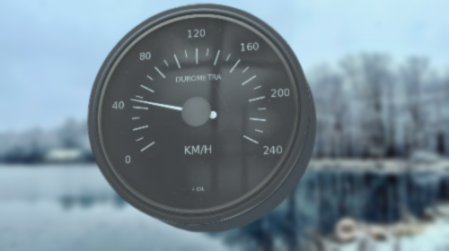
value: 45,km/h
